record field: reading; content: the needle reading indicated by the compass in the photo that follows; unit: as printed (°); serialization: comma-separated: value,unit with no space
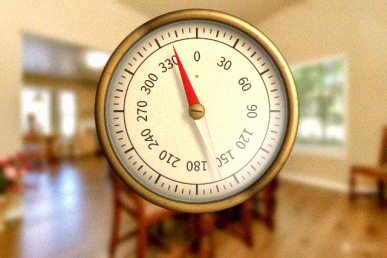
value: 340,°
